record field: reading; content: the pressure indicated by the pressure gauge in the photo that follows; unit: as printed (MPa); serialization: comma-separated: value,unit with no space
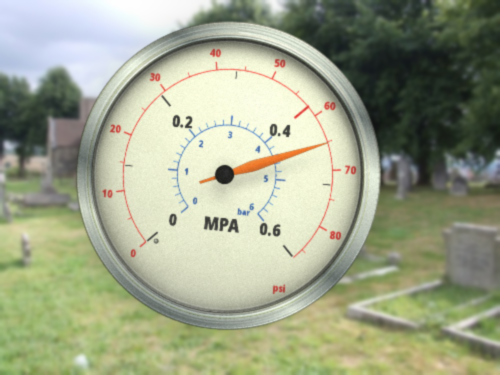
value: 0.45,MPa
